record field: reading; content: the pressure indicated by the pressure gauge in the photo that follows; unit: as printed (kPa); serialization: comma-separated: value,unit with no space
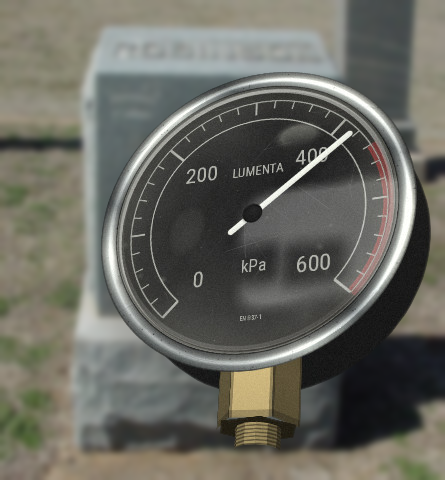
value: 420,kPa
